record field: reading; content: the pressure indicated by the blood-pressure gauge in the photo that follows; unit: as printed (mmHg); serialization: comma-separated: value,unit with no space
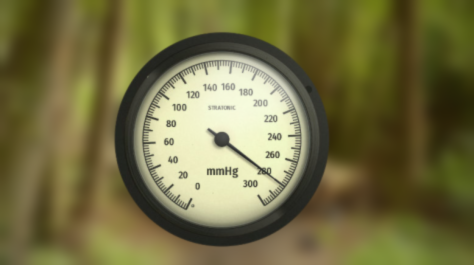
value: 280,mmHg
